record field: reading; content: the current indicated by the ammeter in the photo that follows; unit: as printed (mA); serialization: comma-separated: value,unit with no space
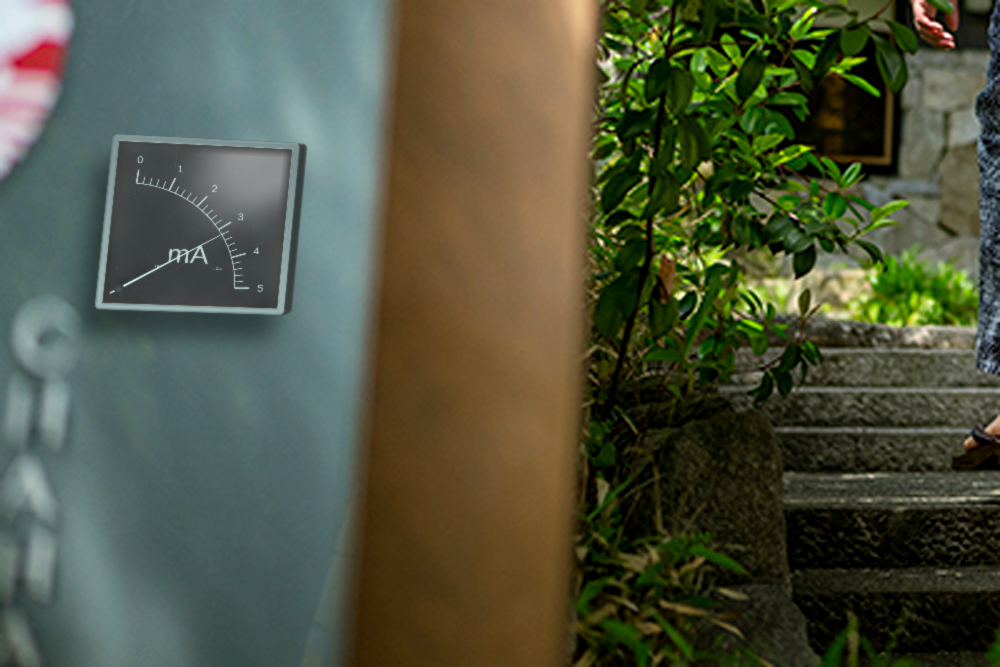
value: 3.2,mA
